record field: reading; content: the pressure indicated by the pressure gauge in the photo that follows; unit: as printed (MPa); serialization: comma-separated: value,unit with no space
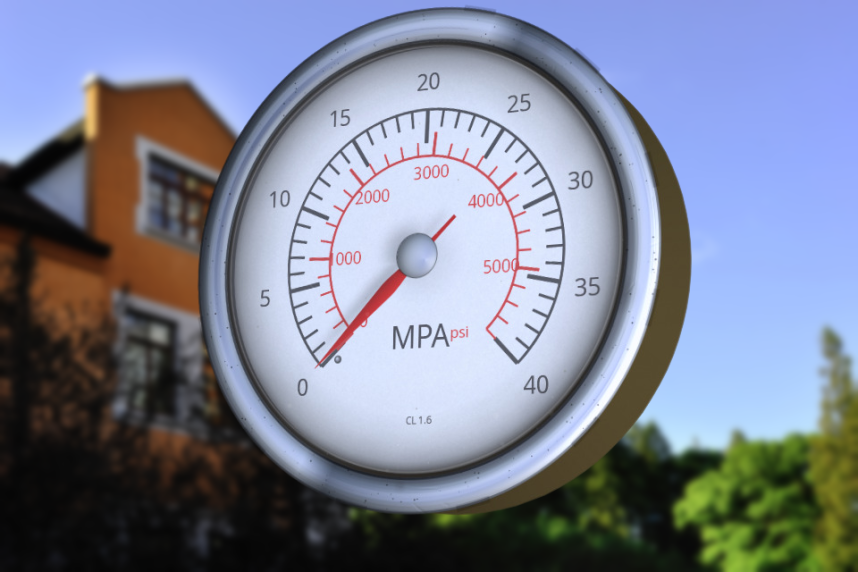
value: 0,MPa
